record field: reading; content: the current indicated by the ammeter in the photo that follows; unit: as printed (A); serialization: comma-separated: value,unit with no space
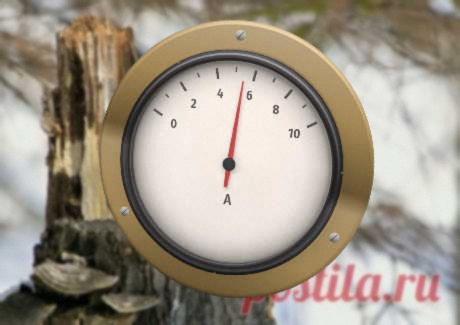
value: 5.5,A
